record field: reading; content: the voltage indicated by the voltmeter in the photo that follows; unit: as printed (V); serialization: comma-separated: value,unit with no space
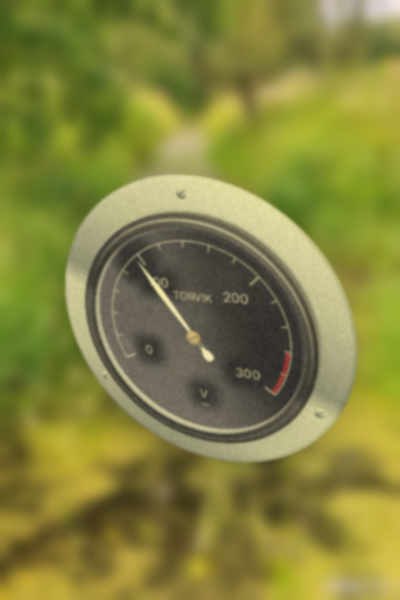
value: 100,V
